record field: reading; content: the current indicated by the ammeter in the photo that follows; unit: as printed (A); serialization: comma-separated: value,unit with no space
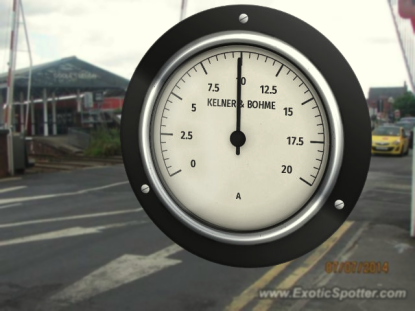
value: 10,A
